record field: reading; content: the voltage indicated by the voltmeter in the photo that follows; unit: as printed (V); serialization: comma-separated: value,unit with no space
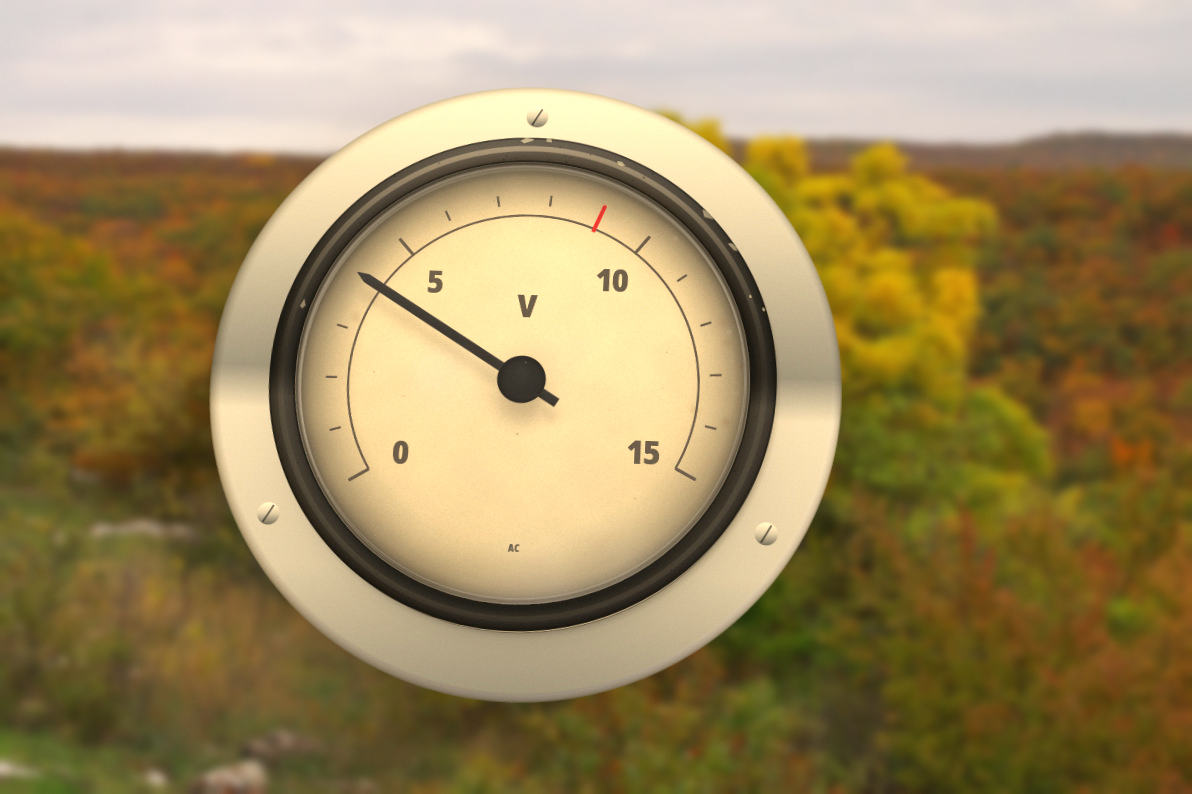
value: 4,V
